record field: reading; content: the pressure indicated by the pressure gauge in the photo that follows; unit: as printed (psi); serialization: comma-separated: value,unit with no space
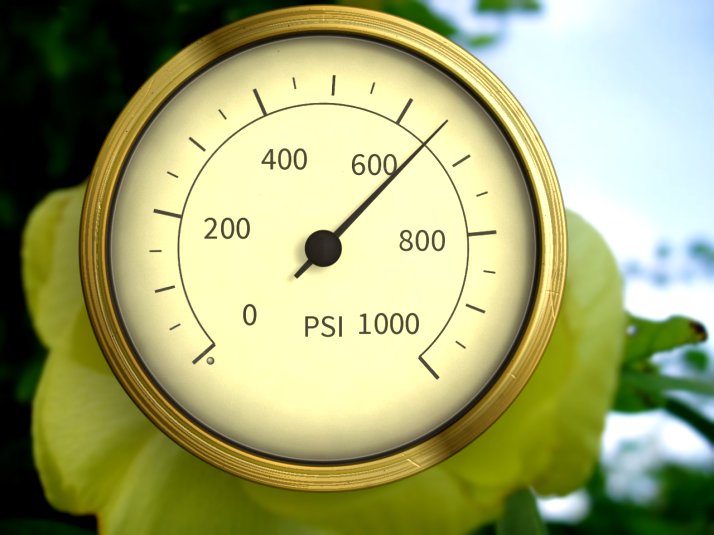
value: 650,psi
